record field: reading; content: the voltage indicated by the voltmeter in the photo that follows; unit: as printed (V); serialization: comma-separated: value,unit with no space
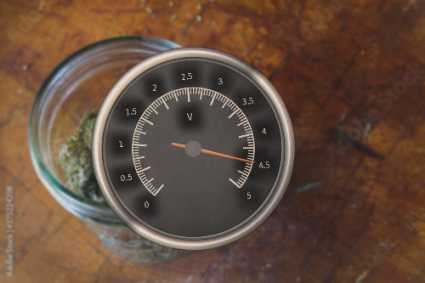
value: 4.5,V
